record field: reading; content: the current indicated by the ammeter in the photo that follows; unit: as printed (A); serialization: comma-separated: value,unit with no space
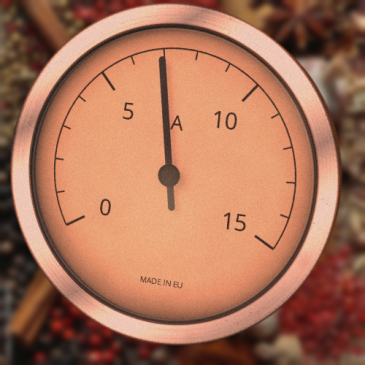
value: 7,A
